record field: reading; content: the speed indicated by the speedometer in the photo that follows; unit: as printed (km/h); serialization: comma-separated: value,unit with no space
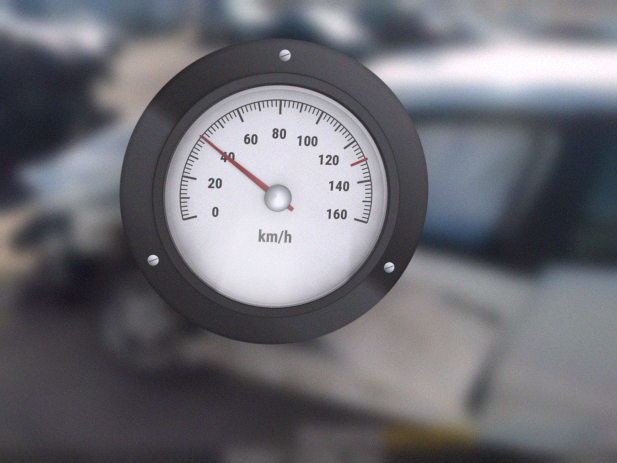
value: 40,km/h
